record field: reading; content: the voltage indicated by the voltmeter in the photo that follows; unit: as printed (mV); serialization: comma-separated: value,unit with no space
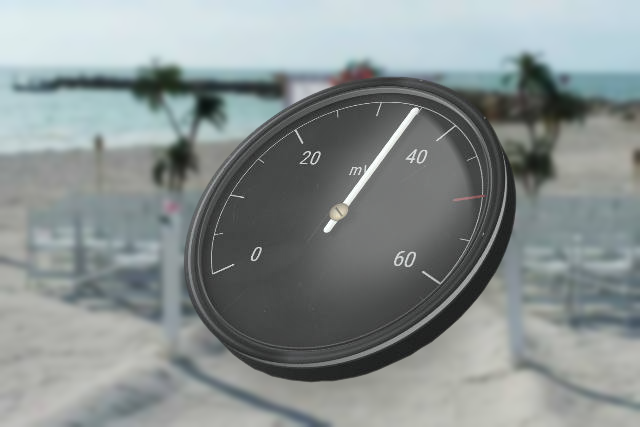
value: 35,mV
